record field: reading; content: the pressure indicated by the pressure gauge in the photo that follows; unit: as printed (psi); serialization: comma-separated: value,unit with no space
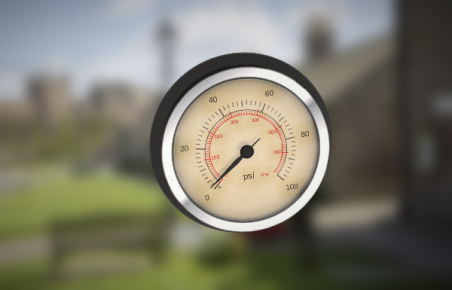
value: 2,psi
